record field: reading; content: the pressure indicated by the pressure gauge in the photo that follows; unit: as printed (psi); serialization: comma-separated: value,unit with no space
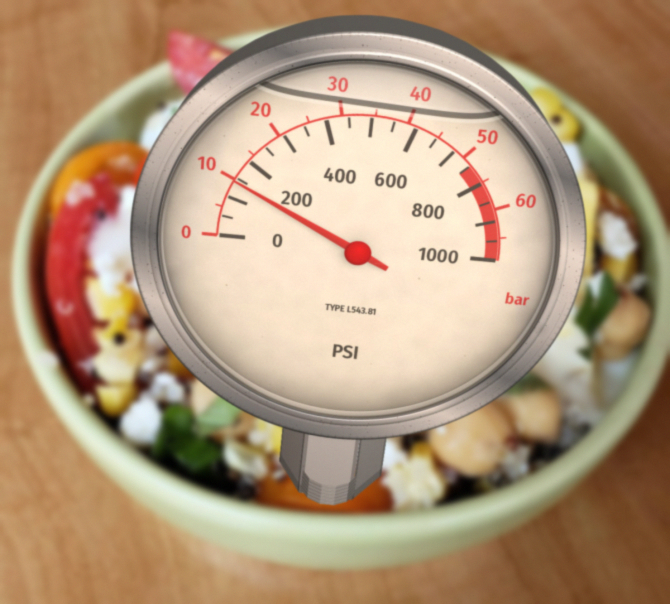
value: 150,psi
